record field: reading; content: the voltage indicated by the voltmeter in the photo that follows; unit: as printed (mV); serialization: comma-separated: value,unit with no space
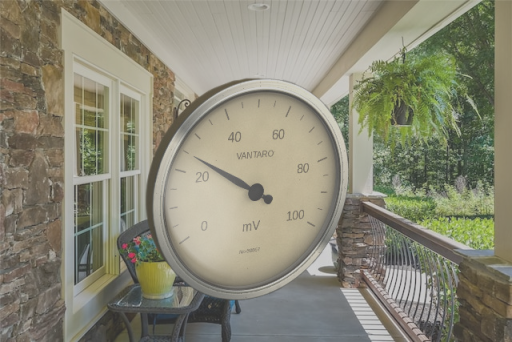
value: 25,mV
